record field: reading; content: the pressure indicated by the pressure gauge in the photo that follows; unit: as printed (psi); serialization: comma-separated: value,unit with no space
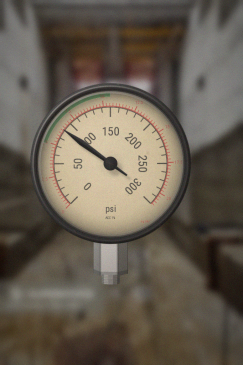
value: 90,psi
